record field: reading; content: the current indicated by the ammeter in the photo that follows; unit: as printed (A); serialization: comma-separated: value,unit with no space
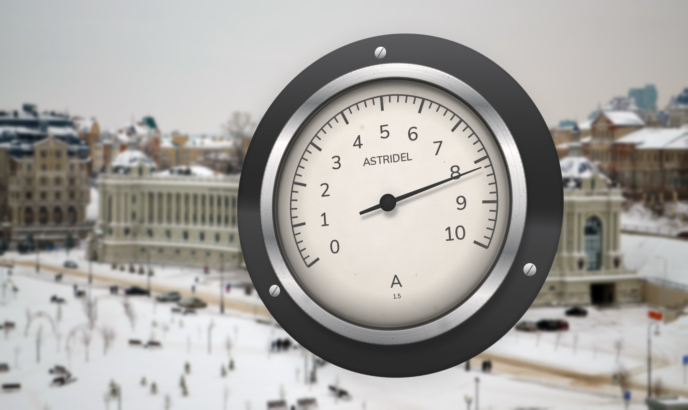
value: 8.2,A
